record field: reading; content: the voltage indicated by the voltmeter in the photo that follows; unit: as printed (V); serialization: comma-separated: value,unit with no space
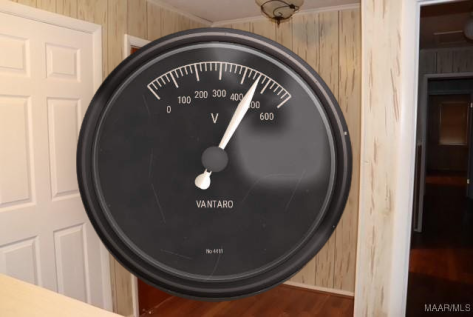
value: 460,V
